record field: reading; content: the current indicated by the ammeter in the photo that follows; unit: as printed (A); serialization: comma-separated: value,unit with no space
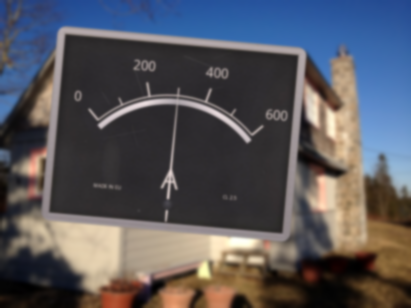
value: 300,A
